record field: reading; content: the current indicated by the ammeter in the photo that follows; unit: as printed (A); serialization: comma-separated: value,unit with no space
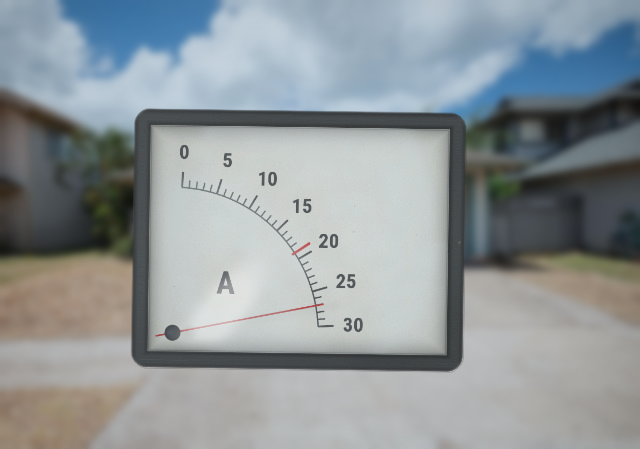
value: 27,A
